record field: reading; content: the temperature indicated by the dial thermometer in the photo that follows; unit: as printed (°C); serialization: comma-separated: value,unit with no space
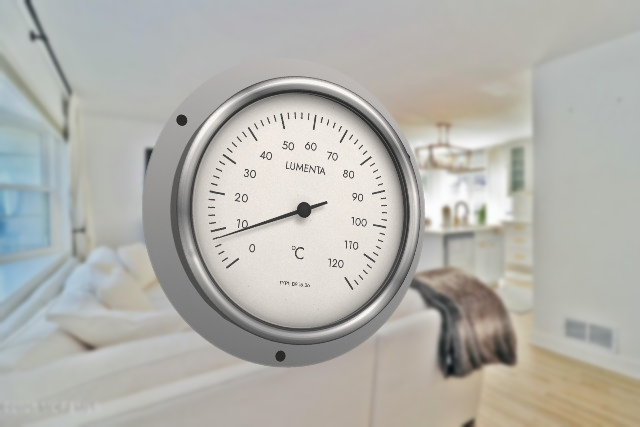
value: 8,°C
